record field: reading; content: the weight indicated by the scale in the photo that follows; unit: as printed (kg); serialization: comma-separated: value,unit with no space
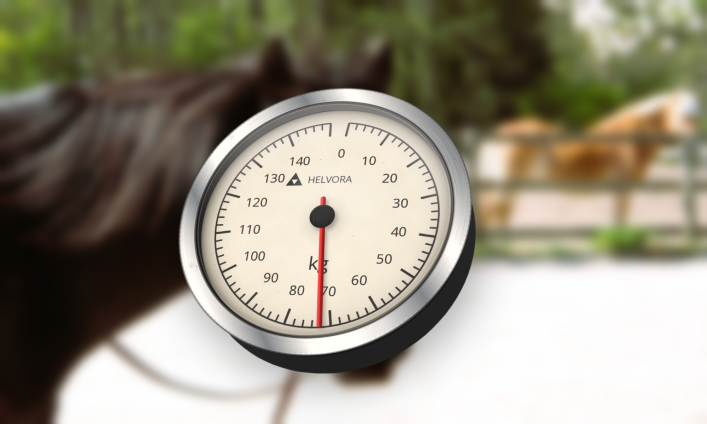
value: 72,kg
